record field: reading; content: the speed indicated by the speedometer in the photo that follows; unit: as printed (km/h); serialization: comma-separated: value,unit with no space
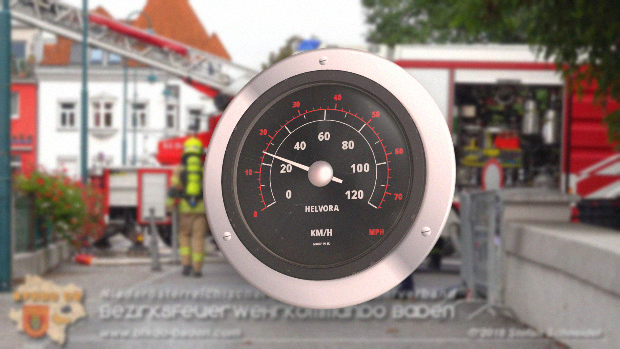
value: 25,km/h
